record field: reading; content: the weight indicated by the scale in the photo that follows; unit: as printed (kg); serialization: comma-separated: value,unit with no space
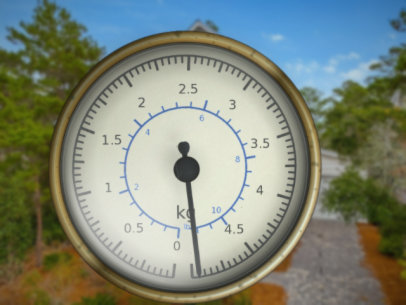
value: 4.95,kg
